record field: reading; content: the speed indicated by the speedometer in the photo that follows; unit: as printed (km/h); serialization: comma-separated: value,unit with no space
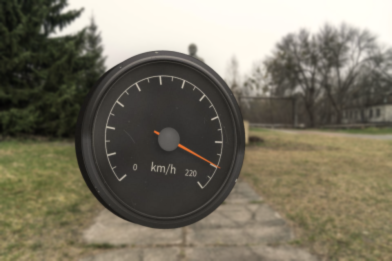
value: 200,km/h
